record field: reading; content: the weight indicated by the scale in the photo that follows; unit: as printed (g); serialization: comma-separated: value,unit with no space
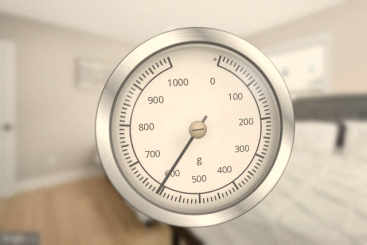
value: 610,g
